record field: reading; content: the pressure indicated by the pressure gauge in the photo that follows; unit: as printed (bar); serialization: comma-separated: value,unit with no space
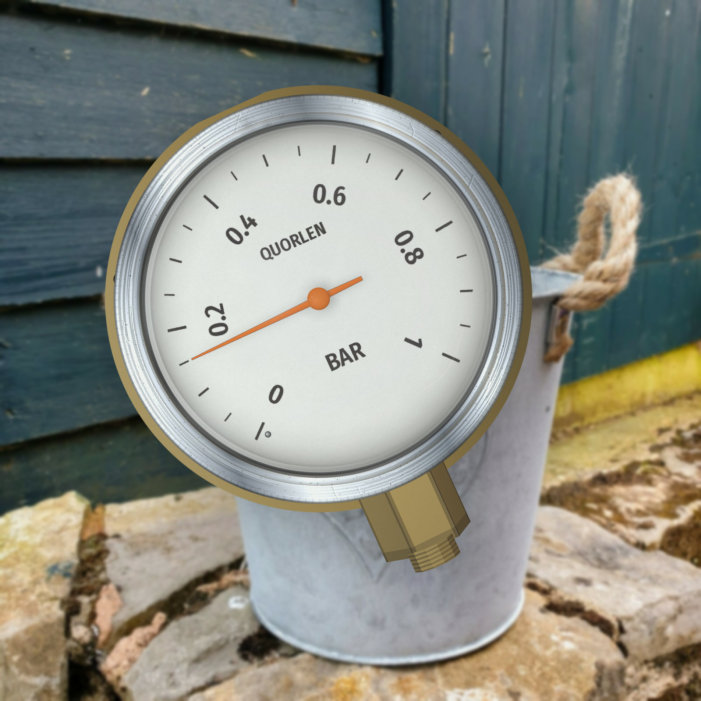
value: 0.15,bar
